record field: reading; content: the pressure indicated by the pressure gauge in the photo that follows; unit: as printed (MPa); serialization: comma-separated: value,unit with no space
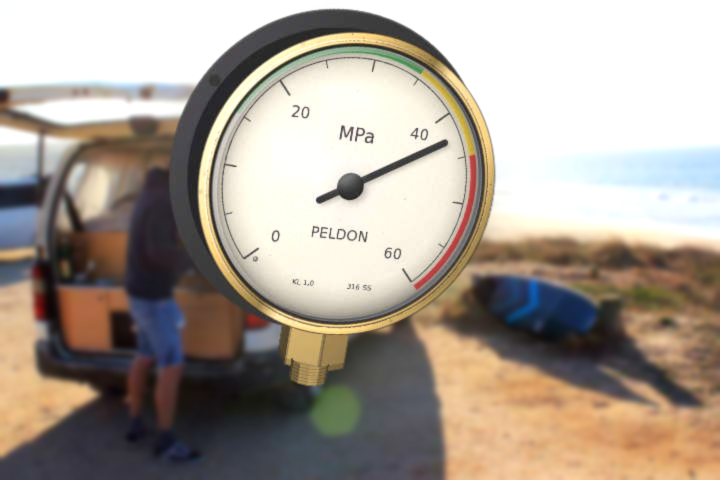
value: 42.5,MPa
